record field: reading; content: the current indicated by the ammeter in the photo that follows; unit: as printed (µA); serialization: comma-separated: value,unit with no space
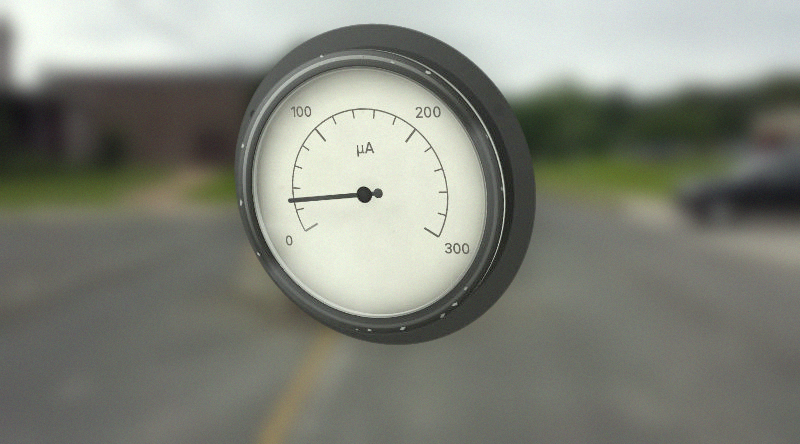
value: 30,µA
